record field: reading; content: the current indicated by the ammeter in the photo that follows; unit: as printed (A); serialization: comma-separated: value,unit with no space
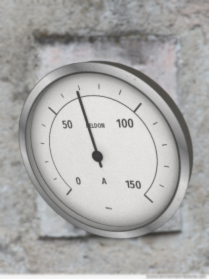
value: 70,A
